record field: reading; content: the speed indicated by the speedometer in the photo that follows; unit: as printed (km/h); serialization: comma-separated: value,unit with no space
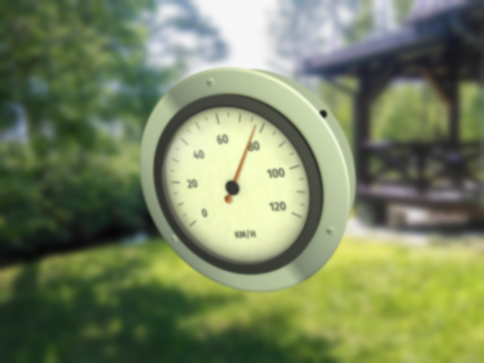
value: 77.5,km/h
